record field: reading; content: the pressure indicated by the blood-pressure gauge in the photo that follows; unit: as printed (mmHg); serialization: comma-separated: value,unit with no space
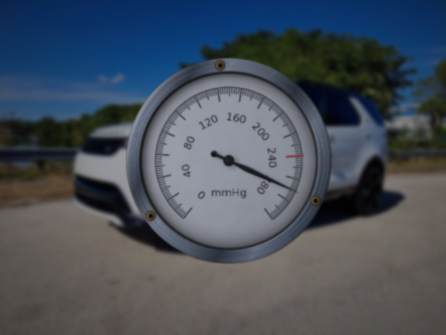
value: 270,mmHg
